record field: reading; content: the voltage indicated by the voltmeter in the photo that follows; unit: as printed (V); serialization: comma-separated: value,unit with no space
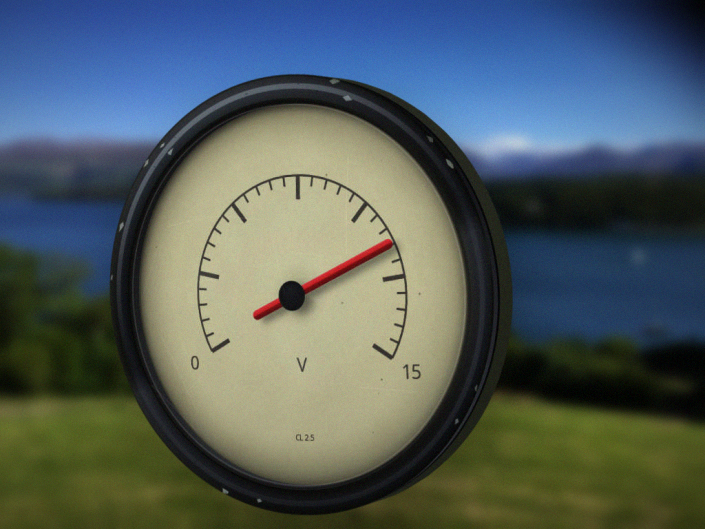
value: 11.5,V
